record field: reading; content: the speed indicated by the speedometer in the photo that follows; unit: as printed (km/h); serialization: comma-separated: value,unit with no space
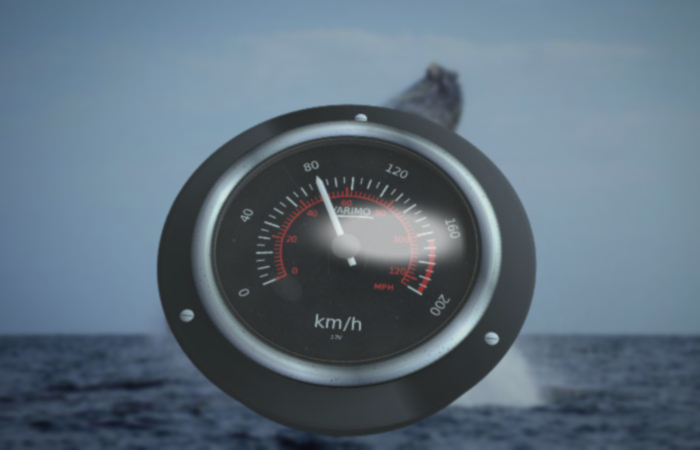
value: 80,km/h
